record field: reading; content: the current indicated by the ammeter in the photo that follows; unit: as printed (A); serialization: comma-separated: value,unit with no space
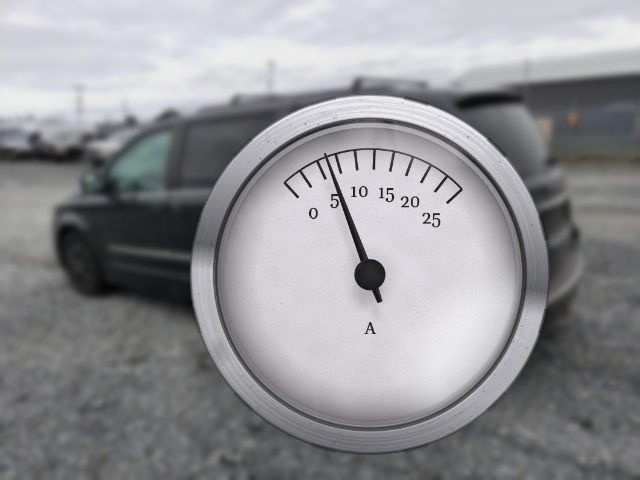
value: 6.25,A
